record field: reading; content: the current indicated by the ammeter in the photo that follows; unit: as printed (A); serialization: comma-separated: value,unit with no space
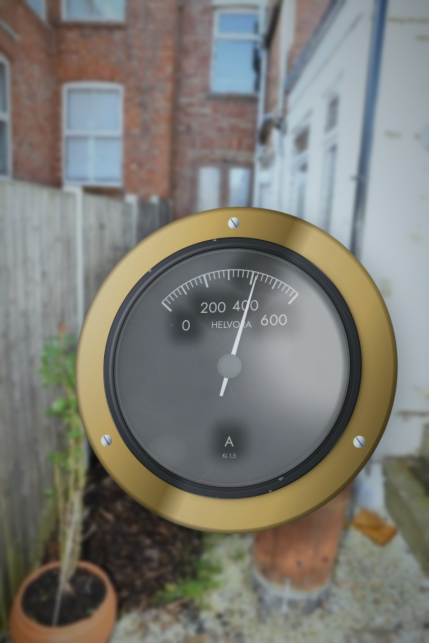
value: 420,A
